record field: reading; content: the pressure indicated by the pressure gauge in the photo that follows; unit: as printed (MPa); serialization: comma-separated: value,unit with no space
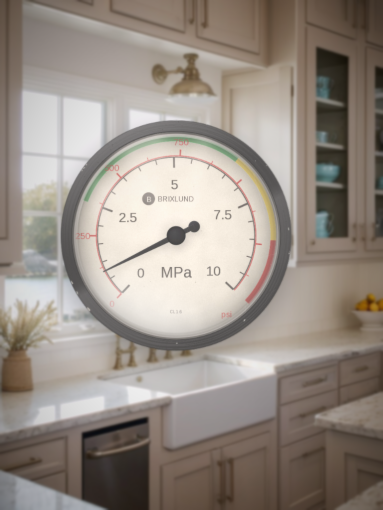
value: 0.75,MPa
